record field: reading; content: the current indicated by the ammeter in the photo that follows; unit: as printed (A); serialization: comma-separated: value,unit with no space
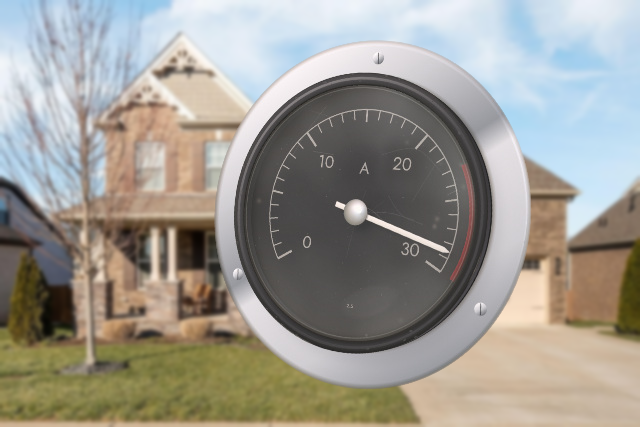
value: 28.5,A
